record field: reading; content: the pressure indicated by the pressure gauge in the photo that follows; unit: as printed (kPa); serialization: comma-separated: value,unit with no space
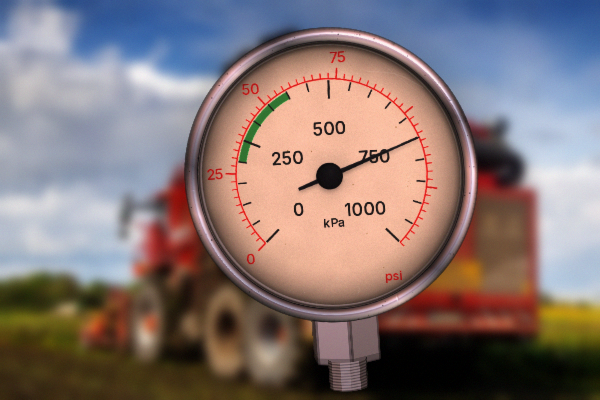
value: 750,kPa
